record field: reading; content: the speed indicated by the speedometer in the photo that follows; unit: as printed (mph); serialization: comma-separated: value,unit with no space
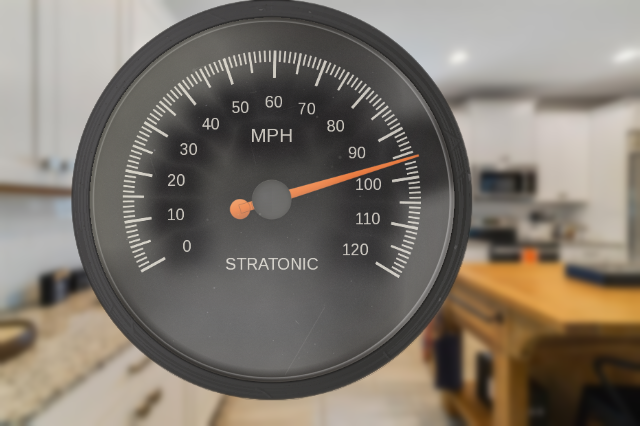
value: 96,mph
